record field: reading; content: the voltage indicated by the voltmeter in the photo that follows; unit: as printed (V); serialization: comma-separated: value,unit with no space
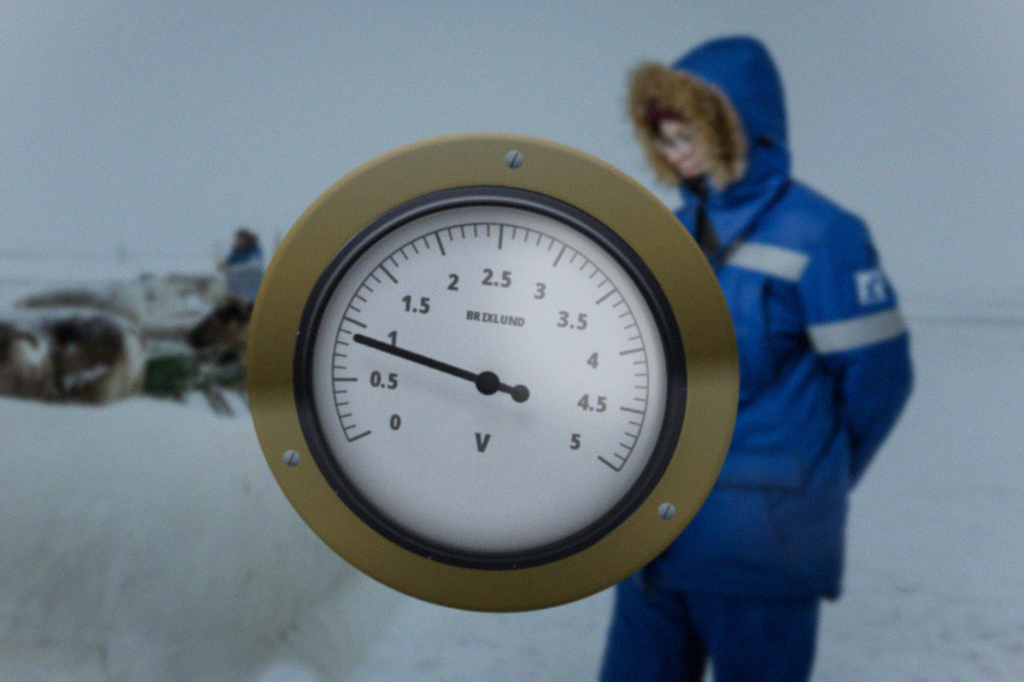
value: 0.9,V
